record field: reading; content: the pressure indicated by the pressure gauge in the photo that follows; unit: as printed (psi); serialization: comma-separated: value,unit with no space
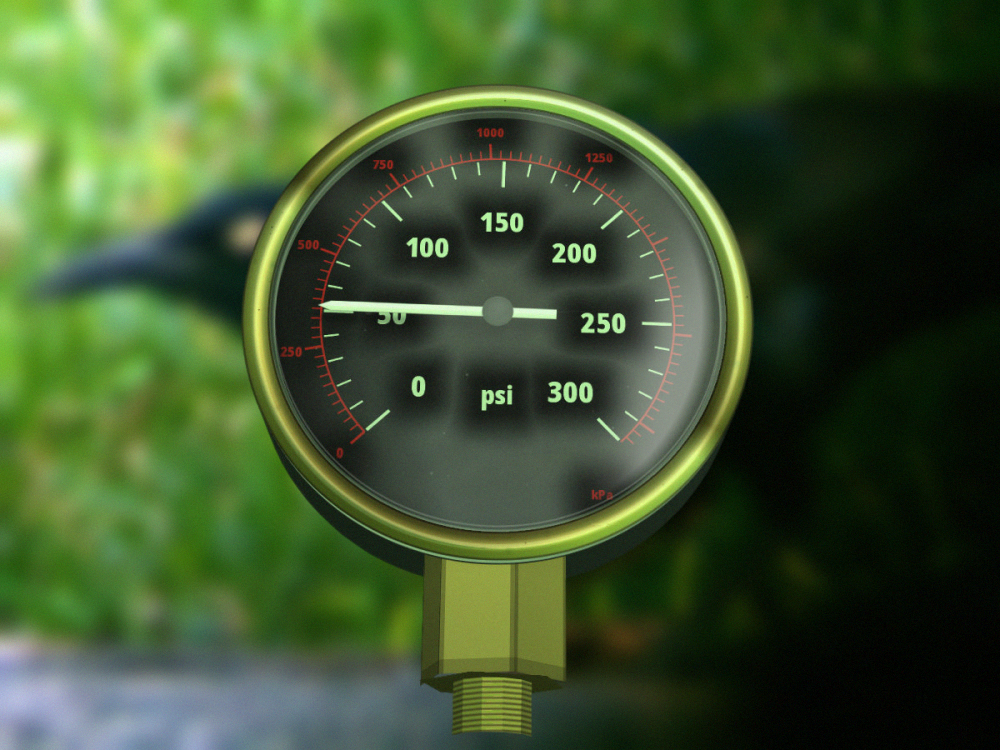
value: 50,psi
